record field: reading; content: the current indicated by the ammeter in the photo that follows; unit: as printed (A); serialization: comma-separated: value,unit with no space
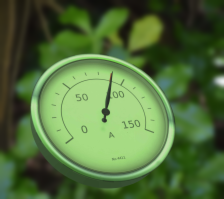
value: 90,A
